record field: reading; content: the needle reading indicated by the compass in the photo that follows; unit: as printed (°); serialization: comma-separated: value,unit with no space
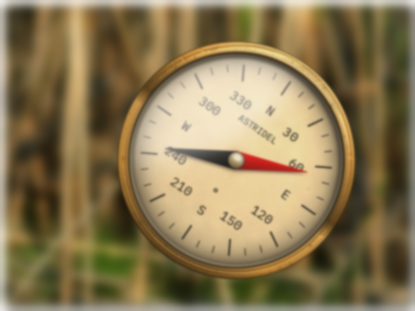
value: 65,°
